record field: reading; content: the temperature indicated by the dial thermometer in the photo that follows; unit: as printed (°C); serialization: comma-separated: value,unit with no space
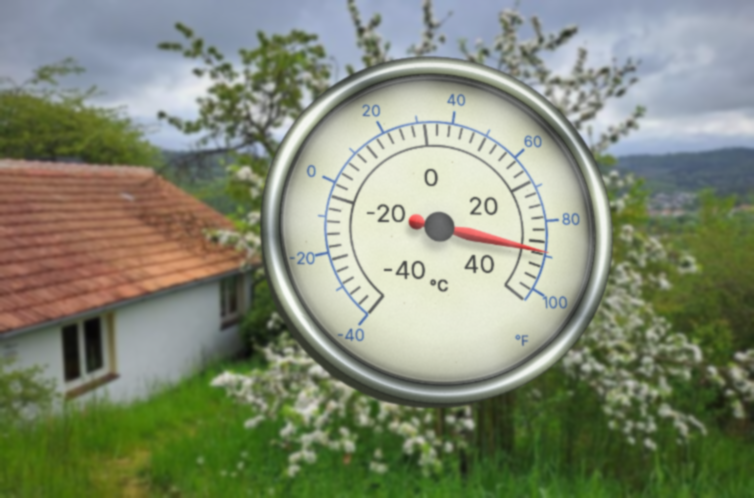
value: 32,°C
